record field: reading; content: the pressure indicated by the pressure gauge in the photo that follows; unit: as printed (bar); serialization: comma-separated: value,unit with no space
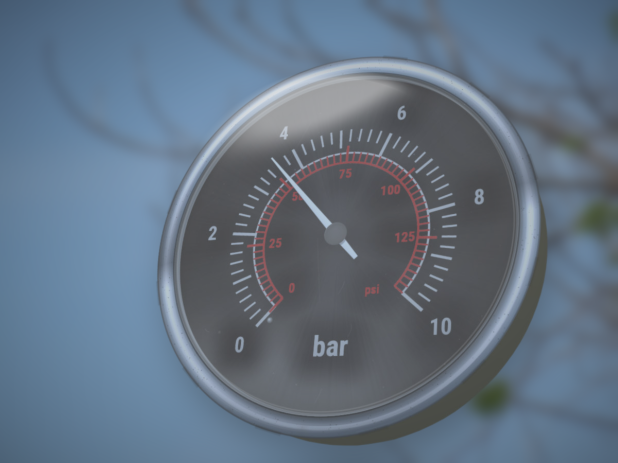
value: 3.6,bar
